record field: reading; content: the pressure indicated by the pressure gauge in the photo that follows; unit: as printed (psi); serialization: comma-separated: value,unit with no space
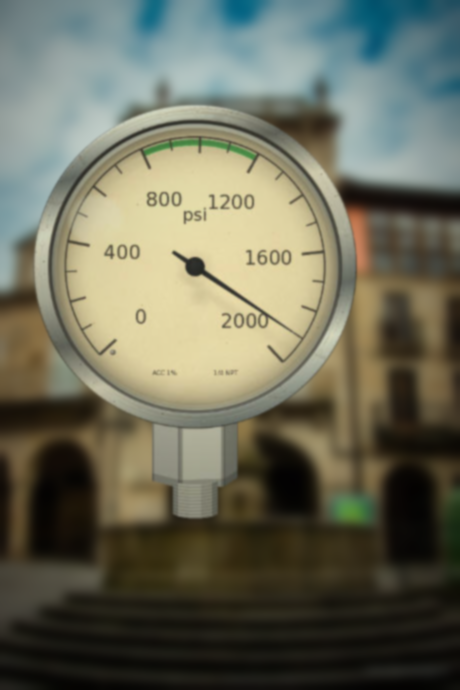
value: 1900,psi
